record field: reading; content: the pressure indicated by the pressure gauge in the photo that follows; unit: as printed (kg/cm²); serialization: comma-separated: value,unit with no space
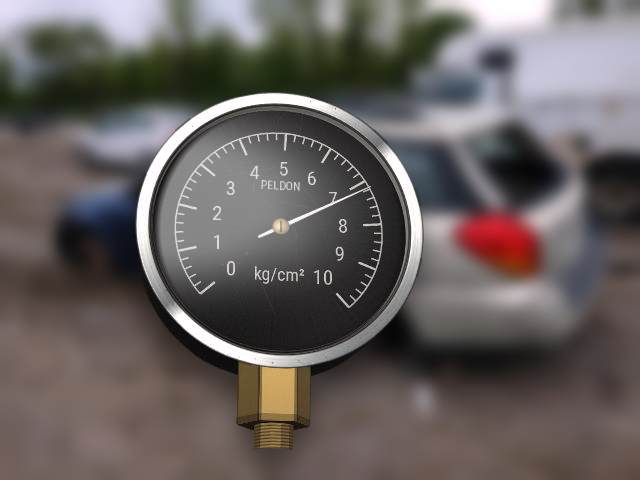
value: 7.2,kg/cm²
